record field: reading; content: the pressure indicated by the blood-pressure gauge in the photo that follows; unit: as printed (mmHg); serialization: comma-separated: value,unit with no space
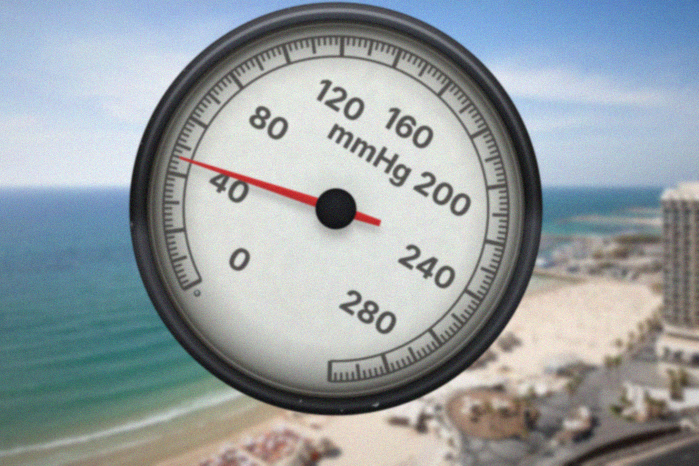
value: 46,mmHg
